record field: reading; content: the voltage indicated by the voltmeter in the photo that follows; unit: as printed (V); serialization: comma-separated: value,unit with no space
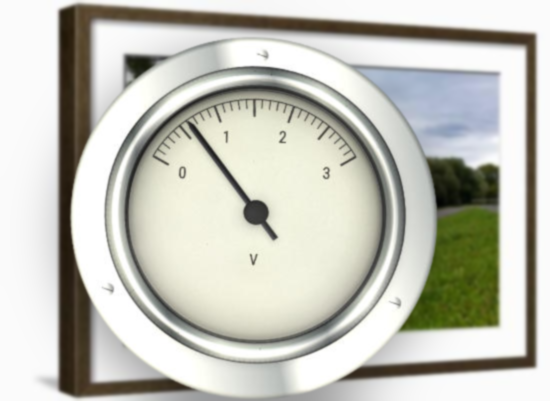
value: 0.6,V
